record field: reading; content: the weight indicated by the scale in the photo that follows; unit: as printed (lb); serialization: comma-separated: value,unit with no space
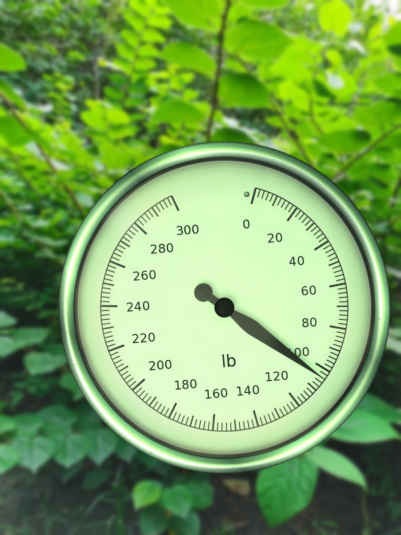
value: 104,lb
